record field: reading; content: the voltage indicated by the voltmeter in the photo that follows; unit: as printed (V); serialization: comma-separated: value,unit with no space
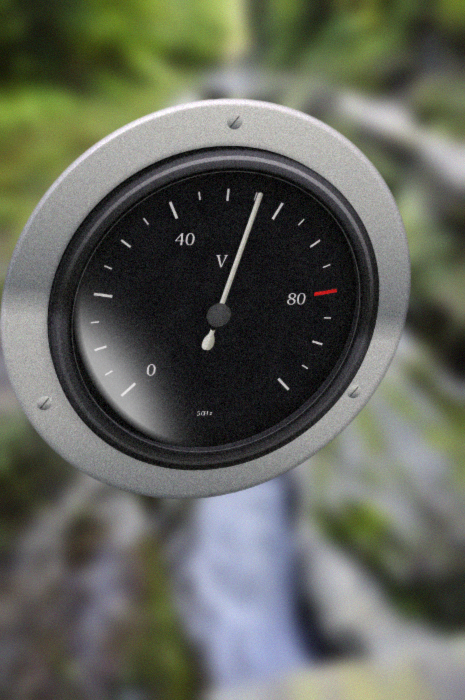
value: 55,V
